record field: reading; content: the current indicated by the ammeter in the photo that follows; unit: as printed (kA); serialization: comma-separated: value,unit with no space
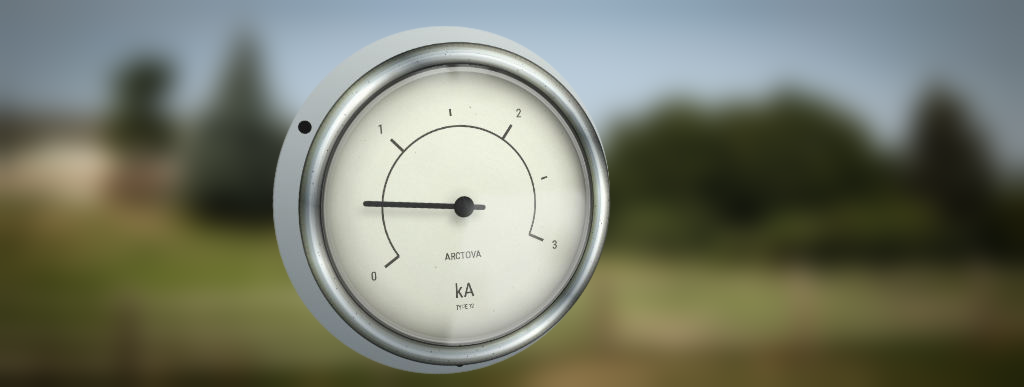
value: 0.5,kA
